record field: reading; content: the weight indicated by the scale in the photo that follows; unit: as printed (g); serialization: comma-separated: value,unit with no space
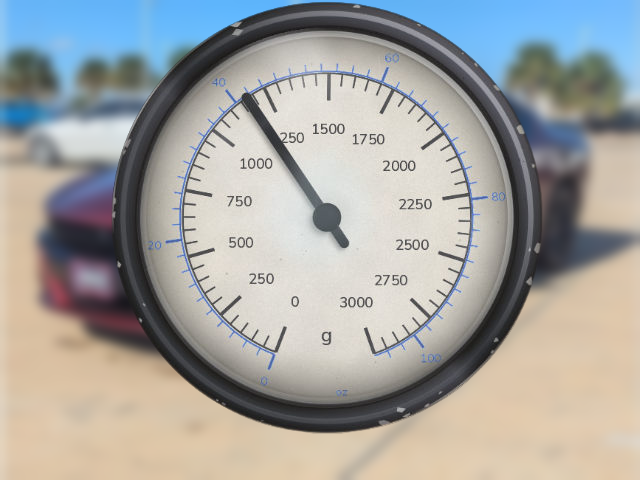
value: 1175,g
